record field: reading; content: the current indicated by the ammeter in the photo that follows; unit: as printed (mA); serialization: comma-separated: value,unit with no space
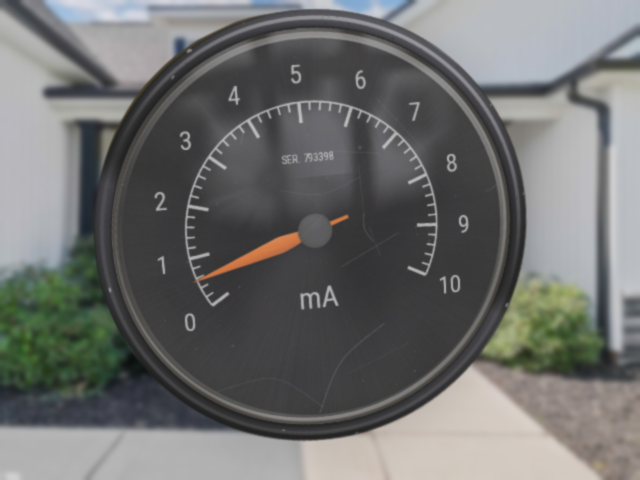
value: 0.6,mA
